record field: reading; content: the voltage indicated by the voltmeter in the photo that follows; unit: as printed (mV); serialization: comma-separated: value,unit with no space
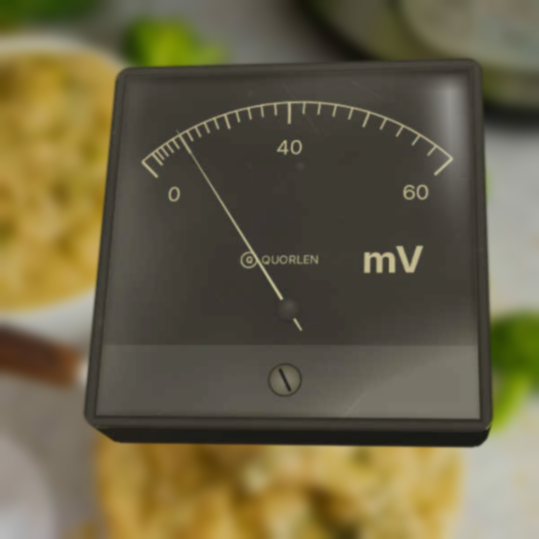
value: 20,mV
